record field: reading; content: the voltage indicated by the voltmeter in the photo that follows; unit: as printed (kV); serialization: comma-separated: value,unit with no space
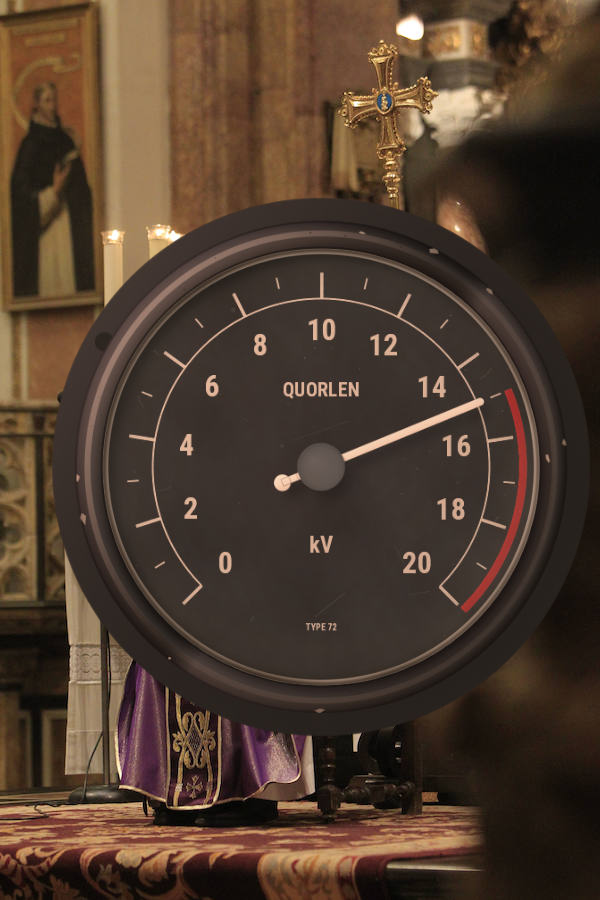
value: 15,kV
